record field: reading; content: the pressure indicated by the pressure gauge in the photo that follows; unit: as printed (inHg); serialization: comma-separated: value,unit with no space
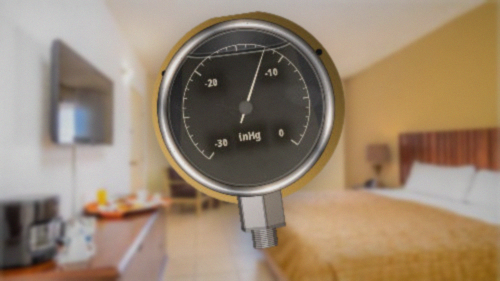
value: -12,inHg
